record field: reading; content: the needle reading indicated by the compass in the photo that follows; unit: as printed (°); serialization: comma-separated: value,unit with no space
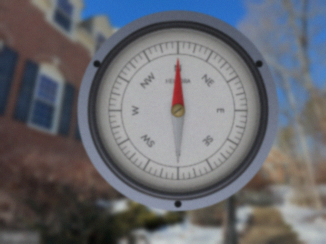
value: 0,°
